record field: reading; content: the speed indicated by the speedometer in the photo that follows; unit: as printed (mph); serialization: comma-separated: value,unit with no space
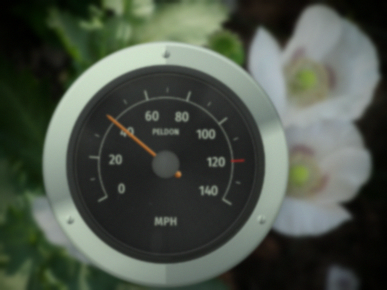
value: 40,mph
